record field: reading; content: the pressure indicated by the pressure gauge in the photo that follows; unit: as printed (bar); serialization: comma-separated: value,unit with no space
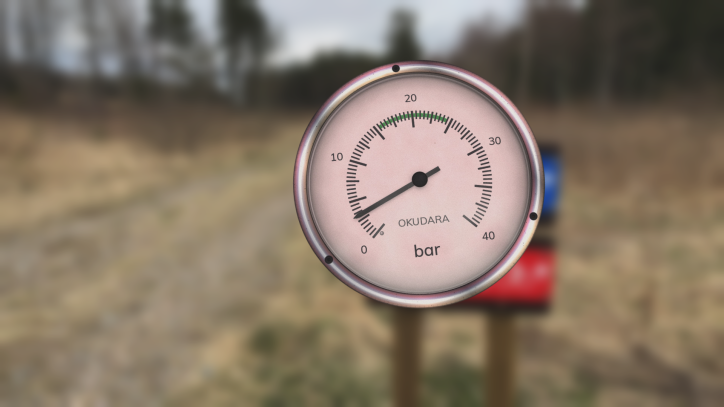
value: 3,bar
